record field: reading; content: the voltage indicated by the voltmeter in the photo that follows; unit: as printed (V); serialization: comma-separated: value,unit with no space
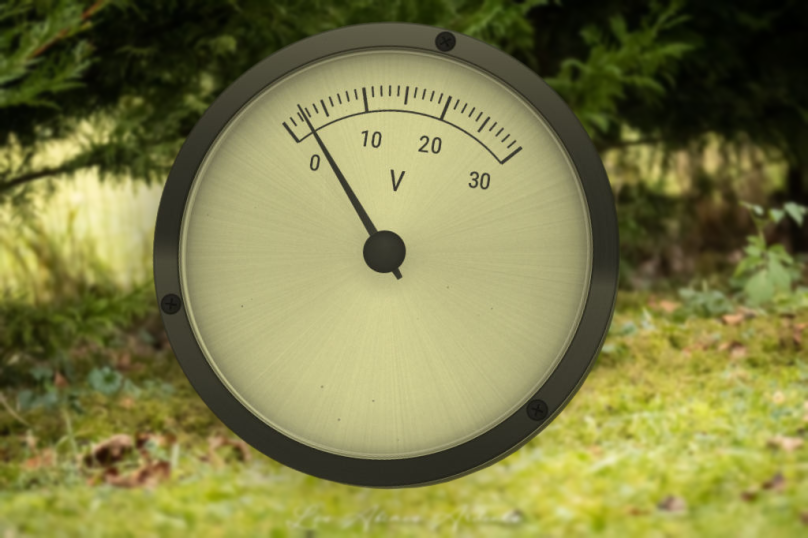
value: 2.5,V
